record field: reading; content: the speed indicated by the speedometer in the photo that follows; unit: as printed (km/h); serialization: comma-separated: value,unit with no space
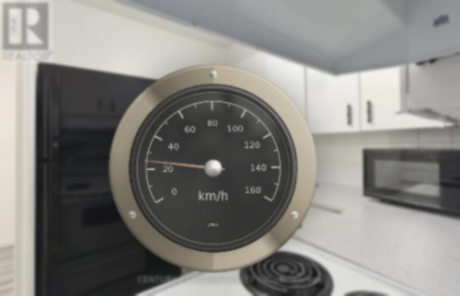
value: 25,km/h
